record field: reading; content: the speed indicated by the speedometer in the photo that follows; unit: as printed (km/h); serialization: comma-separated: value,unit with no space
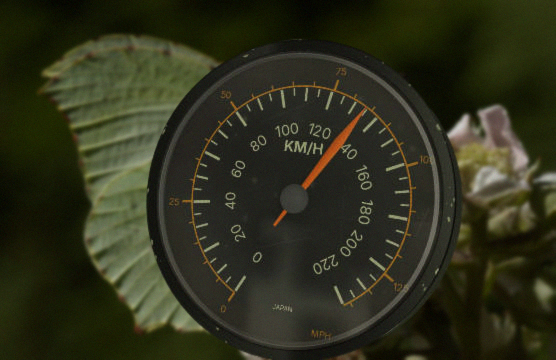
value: 135,km/h
